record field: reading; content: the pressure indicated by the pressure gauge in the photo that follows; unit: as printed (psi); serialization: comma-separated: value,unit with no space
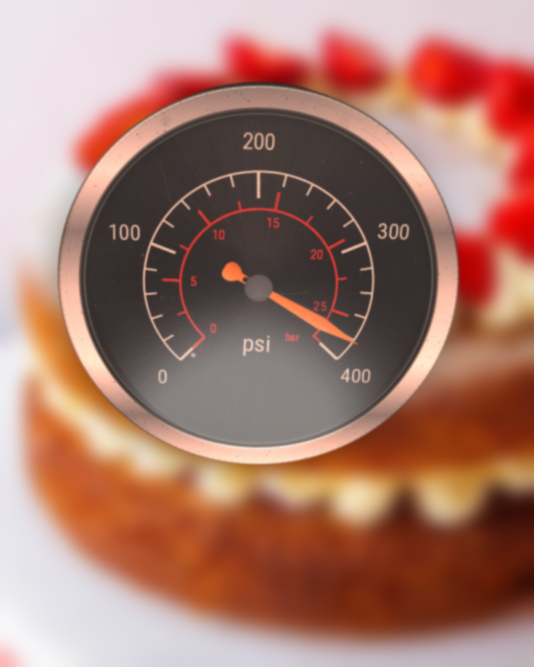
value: 380,psi
